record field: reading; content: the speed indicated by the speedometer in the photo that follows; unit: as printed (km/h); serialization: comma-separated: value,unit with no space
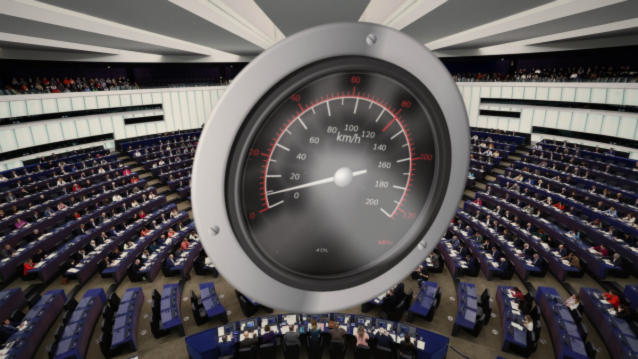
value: 10,km/h
